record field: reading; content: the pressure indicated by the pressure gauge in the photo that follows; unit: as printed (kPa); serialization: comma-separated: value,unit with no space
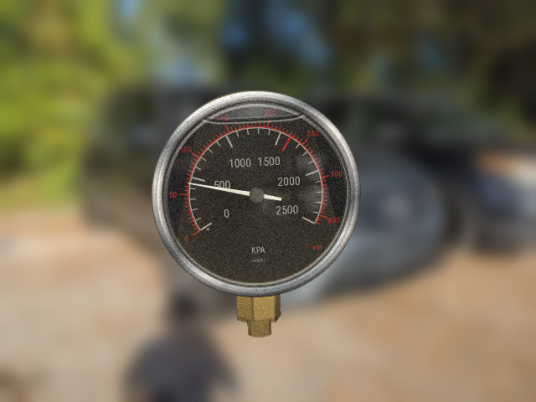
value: 450,kPa
